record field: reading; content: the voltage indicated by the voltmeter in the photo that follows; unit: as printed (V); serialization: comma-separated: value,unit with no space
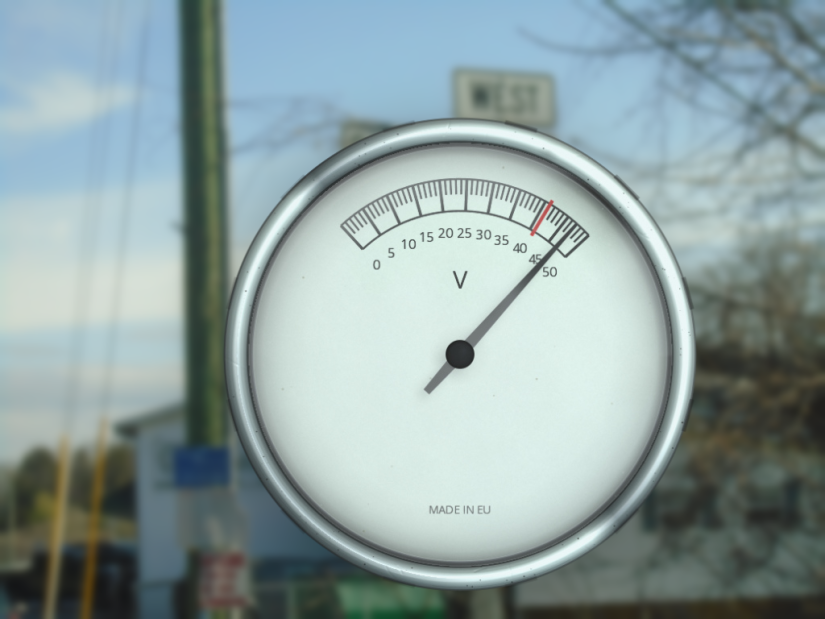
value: 47,V
